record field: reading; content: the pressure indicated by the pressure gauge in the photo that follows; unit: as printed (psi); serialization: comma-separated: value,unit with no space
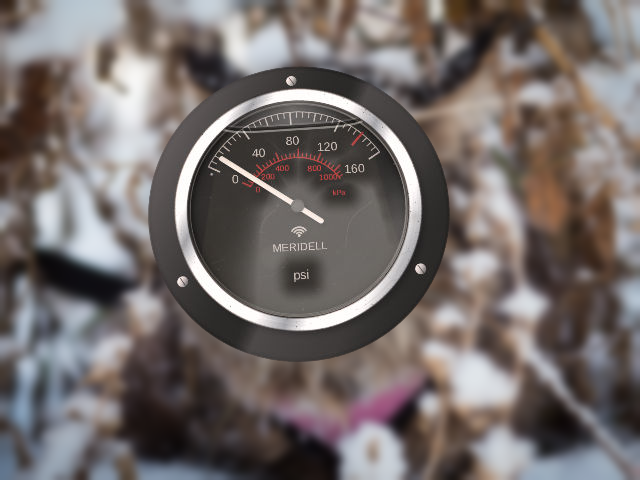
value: 10,psi
